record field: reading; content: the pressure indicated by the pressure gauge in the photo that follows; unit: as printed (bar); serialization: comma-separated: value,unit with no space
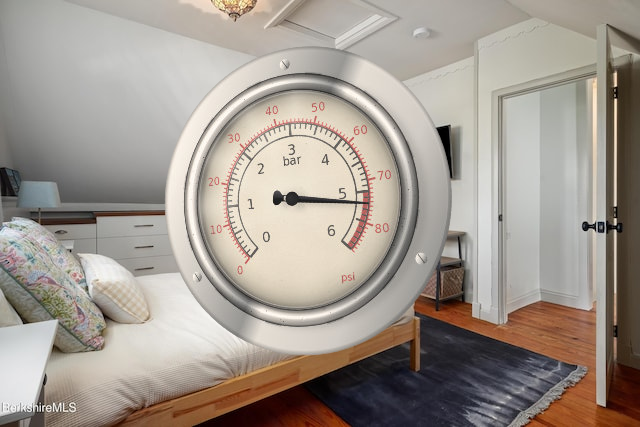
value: 5.2,bar
